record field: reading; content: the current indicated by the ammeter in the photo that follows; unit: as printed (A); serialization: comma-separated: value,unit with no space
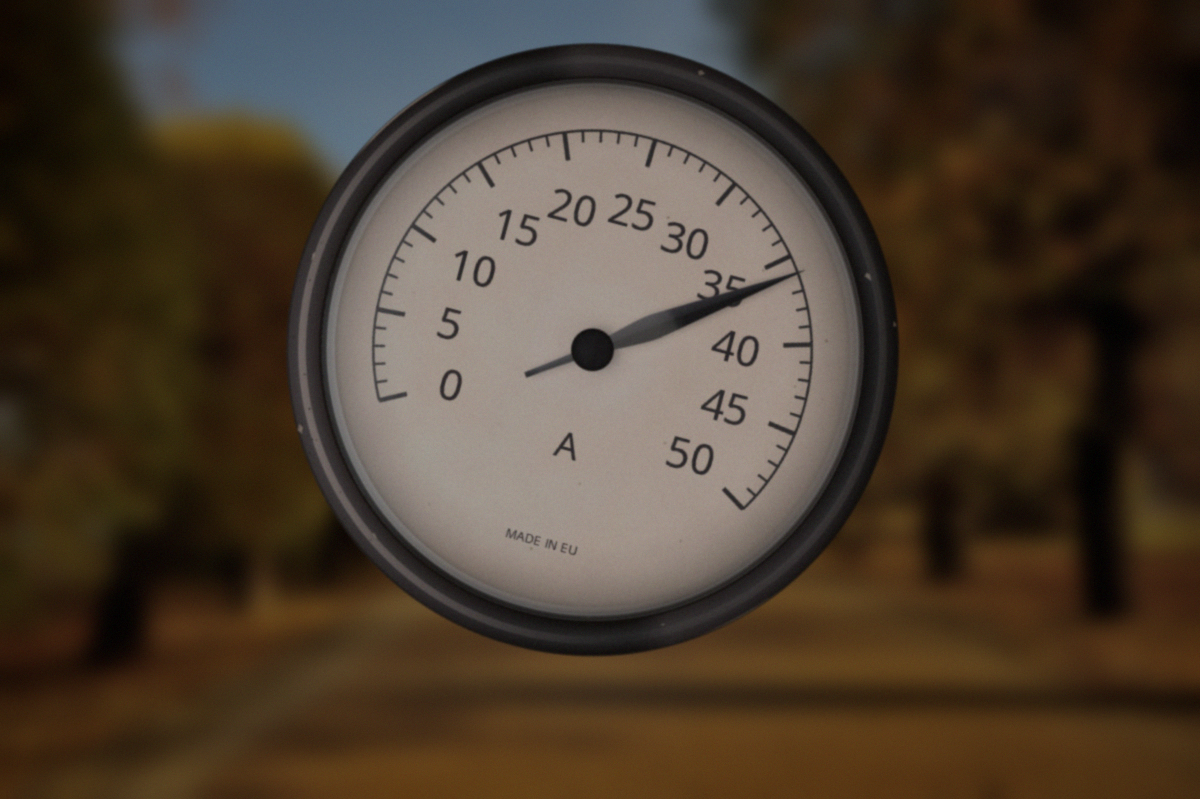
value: 36,A
